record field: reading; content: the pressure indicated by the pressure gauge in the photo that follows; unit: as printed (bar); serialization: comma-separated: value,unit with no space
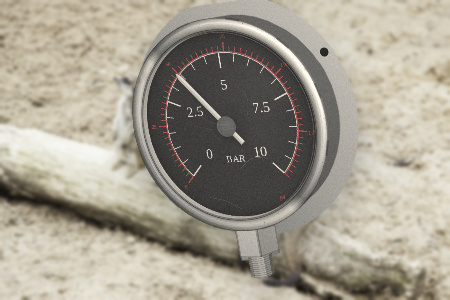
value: 3.5,bar
